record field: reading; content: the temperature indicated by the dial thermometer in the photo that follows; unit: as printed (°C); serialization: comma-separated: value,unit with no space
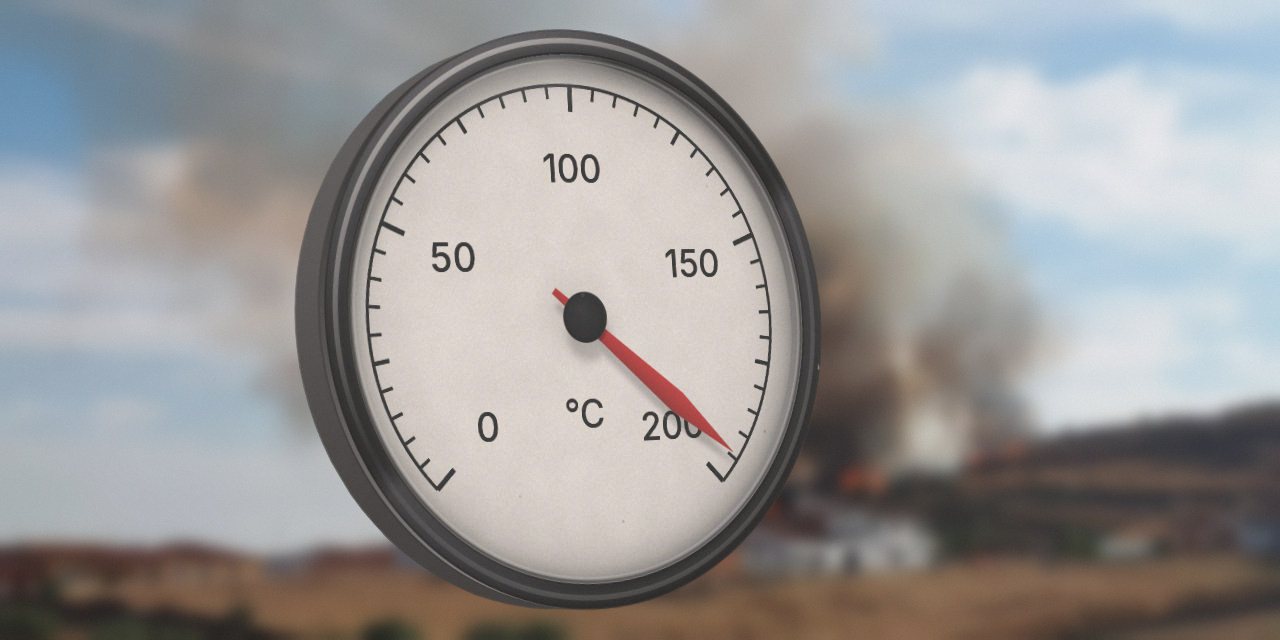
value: 195,°C
